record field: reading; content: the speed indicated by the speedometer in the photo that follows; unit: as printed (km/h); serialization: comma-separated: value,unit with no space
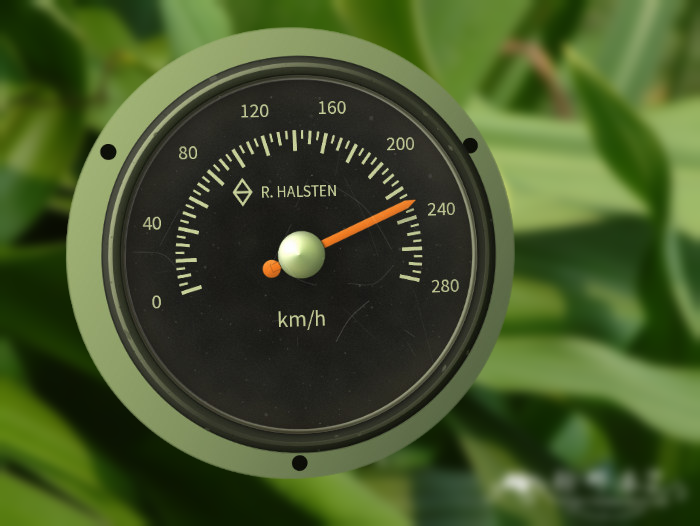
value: 230,km/h
